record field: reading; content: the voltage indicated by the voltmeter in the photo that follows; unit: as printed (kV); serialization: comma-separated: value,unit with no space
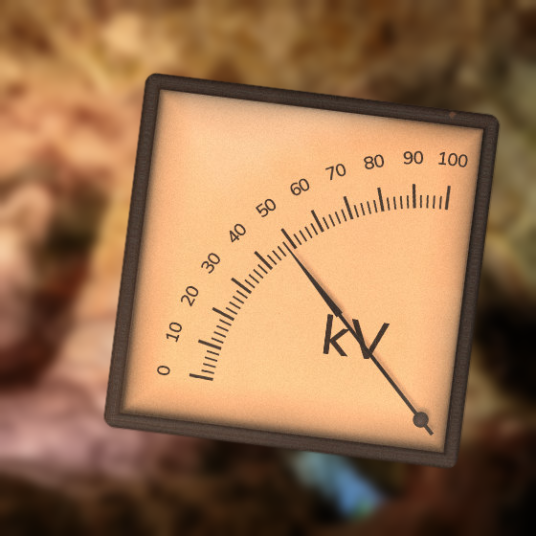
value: 48,kV
